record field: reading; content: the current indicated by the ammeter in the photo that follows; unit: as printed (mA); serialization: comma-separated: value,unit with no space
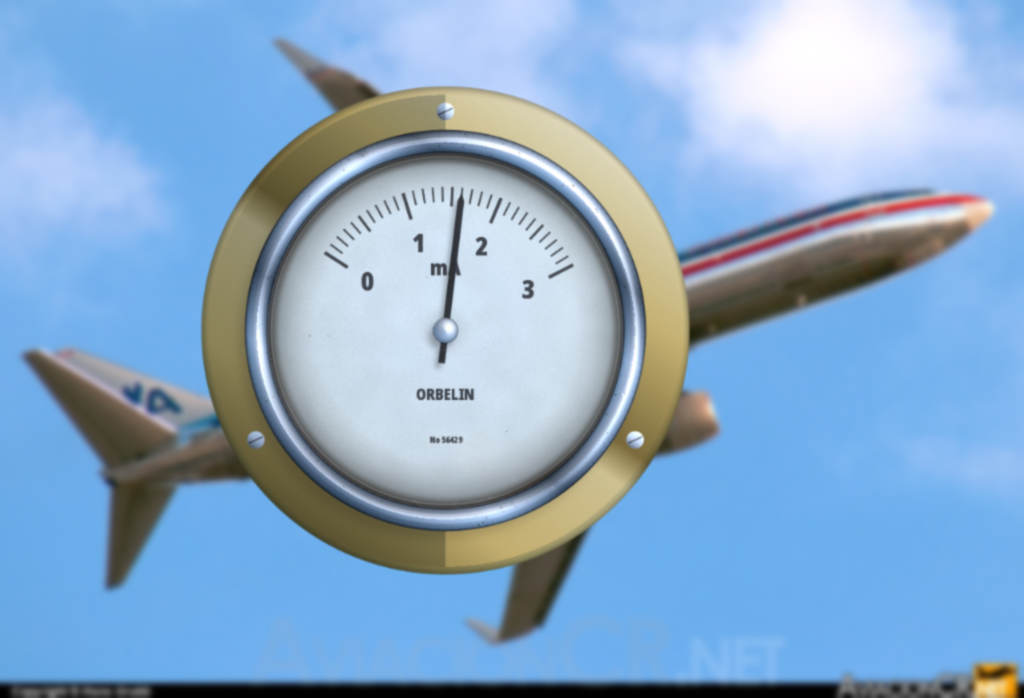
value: 1.6,mA
